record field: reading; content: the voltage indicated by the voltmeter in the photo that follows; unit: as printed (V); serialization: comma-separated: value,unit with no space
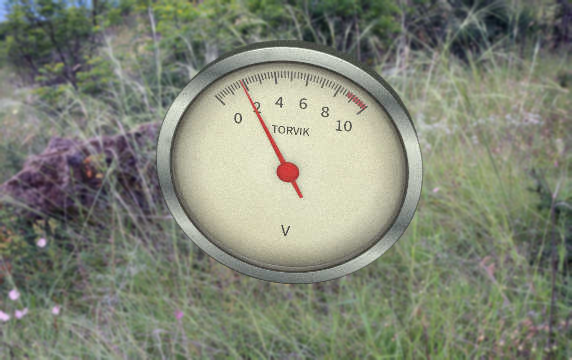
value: 2,V
